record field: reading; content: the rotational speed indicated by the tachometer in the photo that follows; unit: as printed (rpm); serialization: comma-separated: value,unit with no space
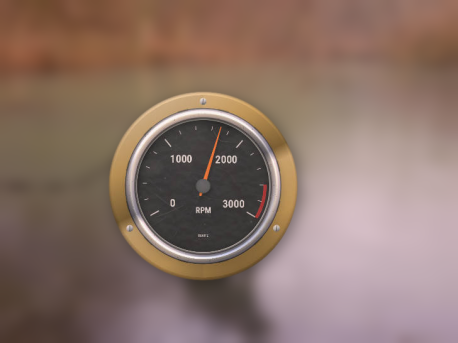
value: 1700,rpm
